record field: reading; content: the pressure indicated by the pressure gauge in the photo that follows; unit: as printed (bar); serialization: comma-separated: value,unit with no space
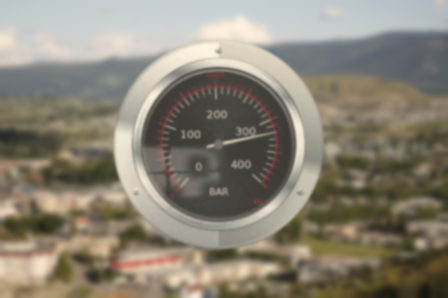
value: 320,bar
